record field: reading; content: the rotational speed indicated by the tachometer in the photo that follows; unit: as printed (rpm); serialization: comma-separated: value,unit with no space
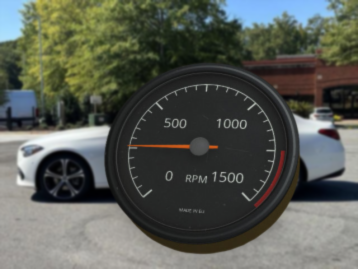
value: 250,rpm
